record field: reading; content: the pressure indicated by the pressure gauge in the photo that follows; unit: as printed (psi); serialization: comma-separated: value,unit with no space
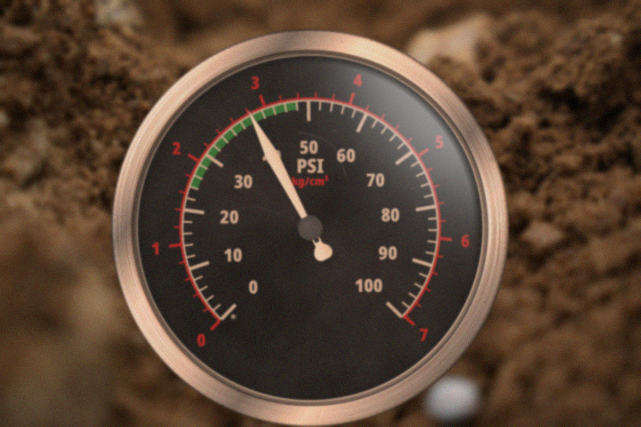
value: 40,psi
